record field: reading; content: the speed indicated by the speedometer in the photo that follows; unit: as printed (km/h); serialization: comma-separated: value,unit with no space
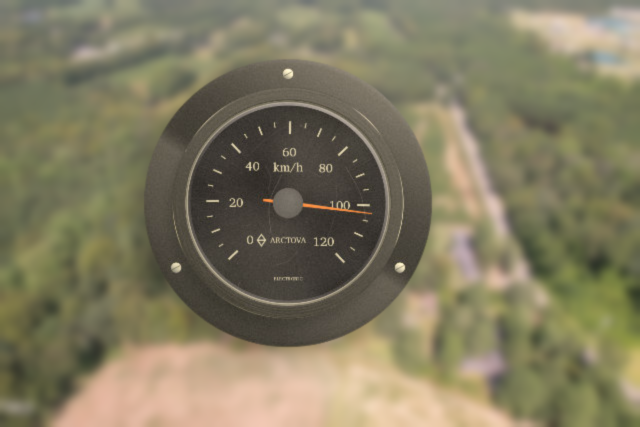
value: 102.5,km/h
